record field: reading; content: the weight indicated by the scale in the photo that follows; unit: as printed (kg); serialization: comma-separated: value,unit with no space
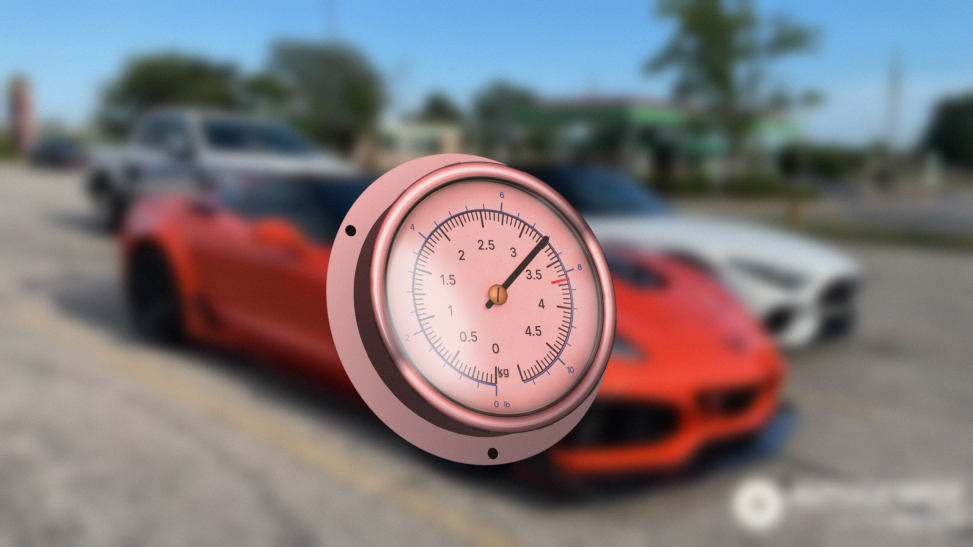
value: 3.25,kg
